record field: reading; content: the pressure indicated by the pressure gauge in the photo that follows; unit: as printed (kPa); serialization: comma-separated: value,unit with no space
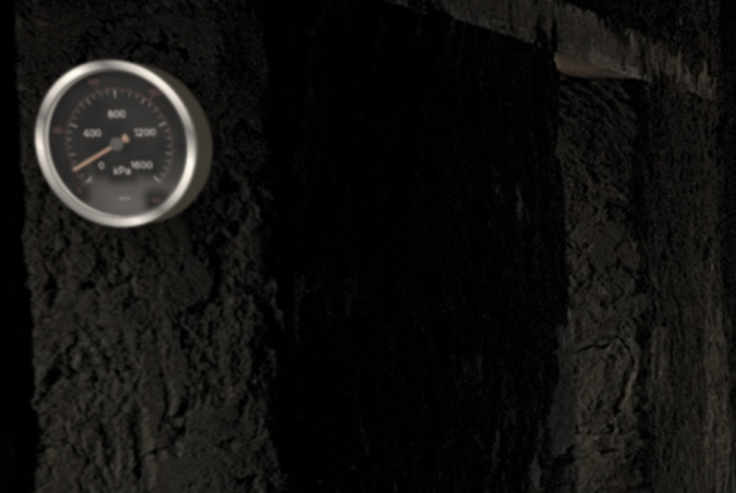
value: 100,kPa
